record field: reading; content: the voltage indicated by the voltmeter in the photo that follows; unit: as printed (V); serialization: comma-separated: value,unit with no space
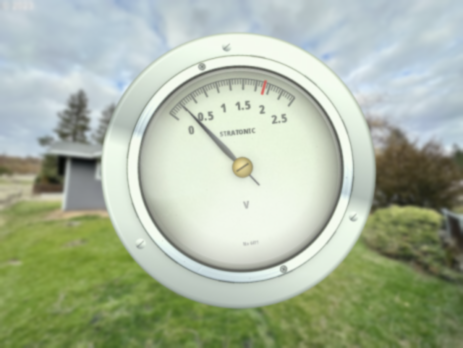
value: 0.25,V
